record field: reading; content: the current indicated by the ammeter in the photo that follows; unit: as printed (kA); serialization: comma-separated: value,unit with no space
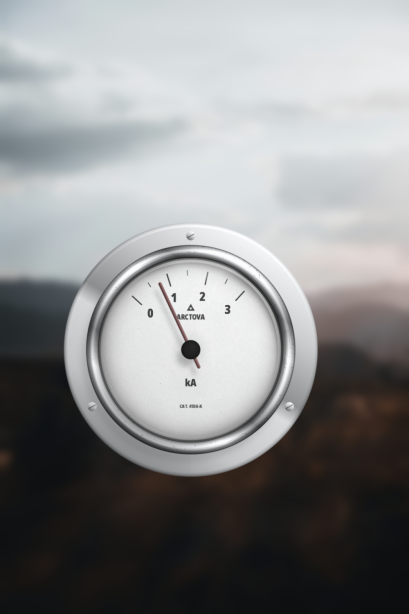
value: 0.75,kA
